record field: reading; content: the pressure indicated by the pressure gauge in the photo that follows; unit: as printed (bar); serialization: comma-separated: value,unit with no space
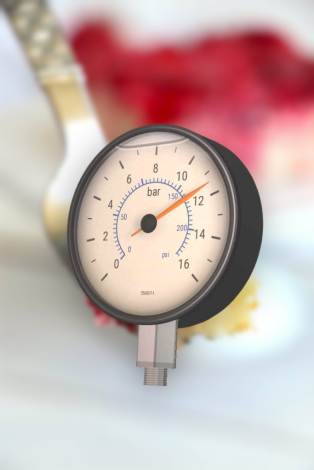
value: 11.5,bar
